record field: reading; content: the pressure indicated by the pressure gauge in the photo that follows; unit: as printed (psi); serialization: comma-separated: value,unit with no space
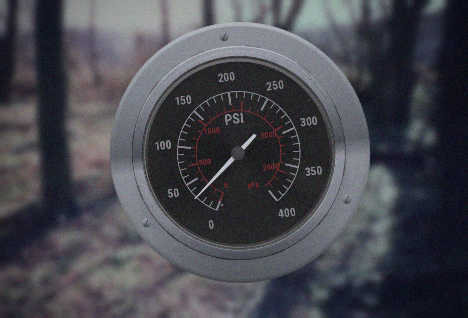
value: 30,psi
